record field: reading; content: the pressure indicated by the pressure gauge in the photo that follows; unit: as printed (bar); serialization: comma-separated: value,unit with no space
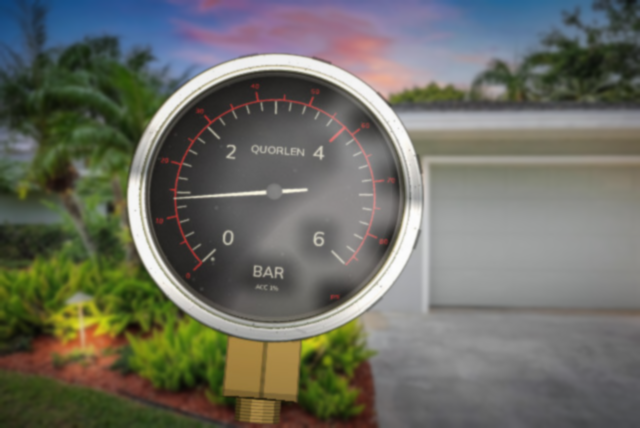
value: 0.9,bar
